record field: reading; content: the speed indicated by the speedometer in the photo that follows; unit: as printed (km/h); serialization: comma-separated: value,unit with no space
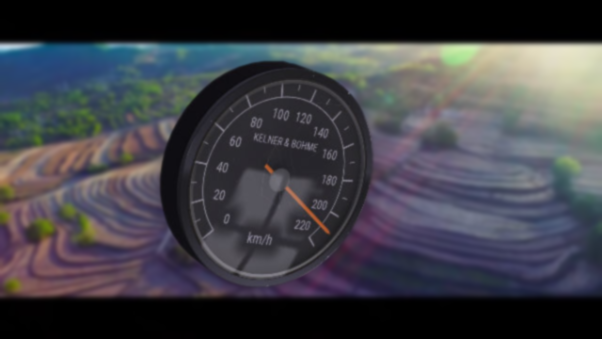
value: 210,km/h
